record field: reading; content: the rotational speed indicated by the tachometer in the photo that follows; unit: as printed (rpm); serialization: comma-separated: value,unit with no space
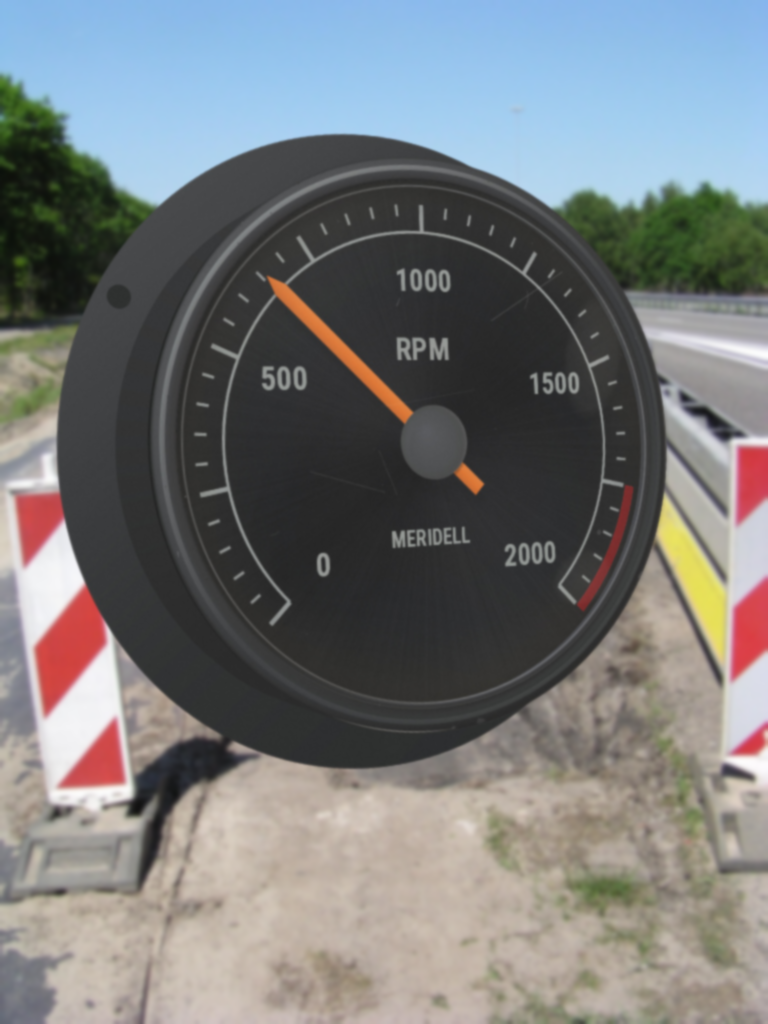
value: 650,rpm
